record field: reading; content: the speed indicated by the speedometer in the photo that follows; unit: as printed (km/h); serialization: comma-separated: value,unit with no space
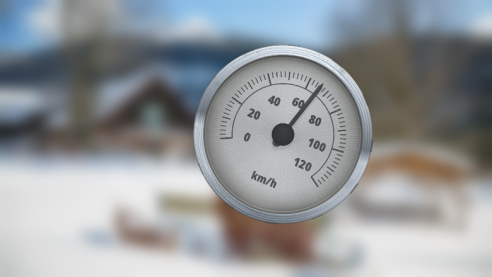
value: 66,km/h
